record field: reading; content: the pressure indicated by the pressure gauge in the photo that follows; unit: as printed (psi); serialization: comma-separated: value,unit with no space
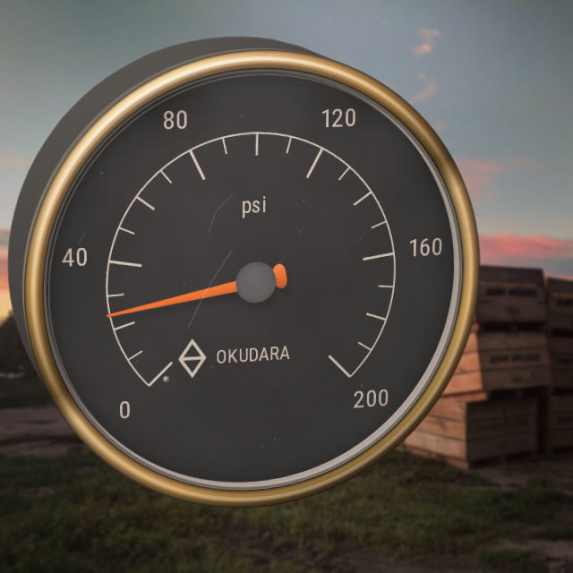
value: 25,psi
